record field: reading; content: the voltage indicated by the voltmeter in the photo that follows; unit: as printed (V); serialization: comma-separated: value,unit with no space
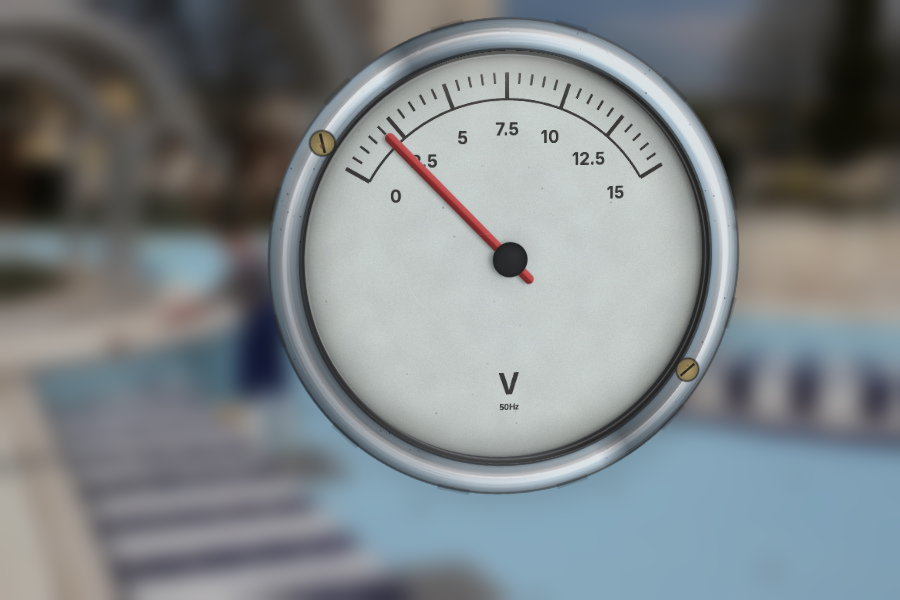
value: 2,V
